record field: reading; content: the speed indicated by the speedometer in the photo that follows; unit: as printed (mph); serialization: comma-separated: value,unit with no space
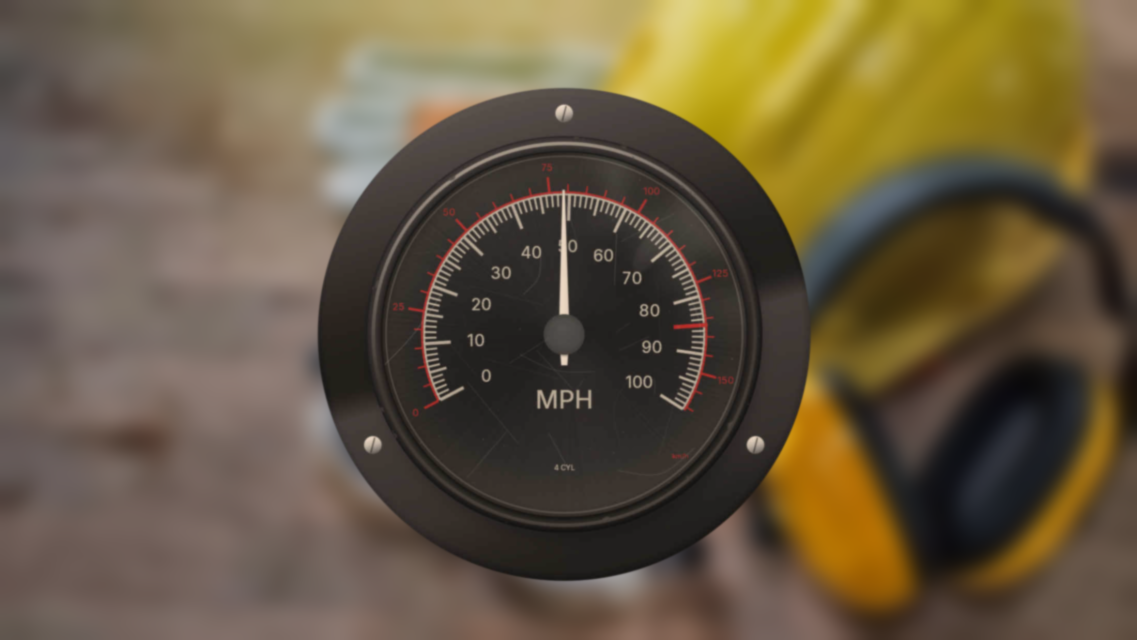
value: 49,mph
